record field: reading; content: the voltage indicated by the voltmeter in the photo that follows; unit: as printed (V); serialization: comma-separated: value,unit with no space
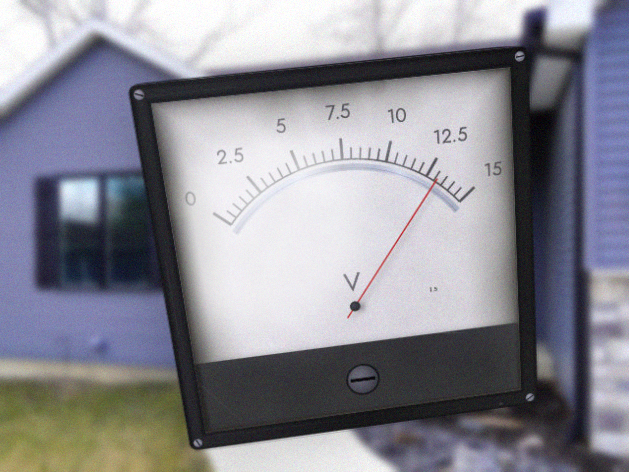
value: 13,V
